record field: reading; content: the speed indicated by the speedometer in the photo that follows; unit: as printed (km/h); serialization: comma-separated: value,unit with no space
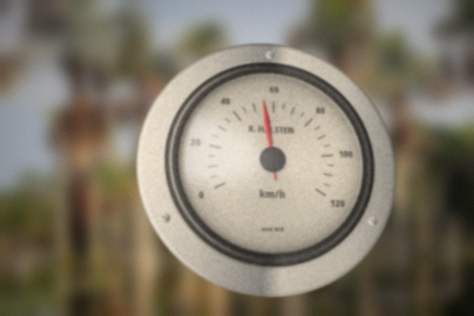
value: 55,km/h
